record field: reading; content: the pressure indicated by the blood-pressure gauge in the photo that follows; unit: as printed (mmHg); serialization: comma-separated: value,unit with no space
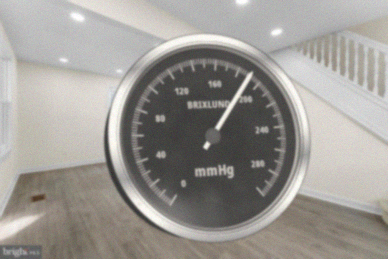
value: 190,mmHg
